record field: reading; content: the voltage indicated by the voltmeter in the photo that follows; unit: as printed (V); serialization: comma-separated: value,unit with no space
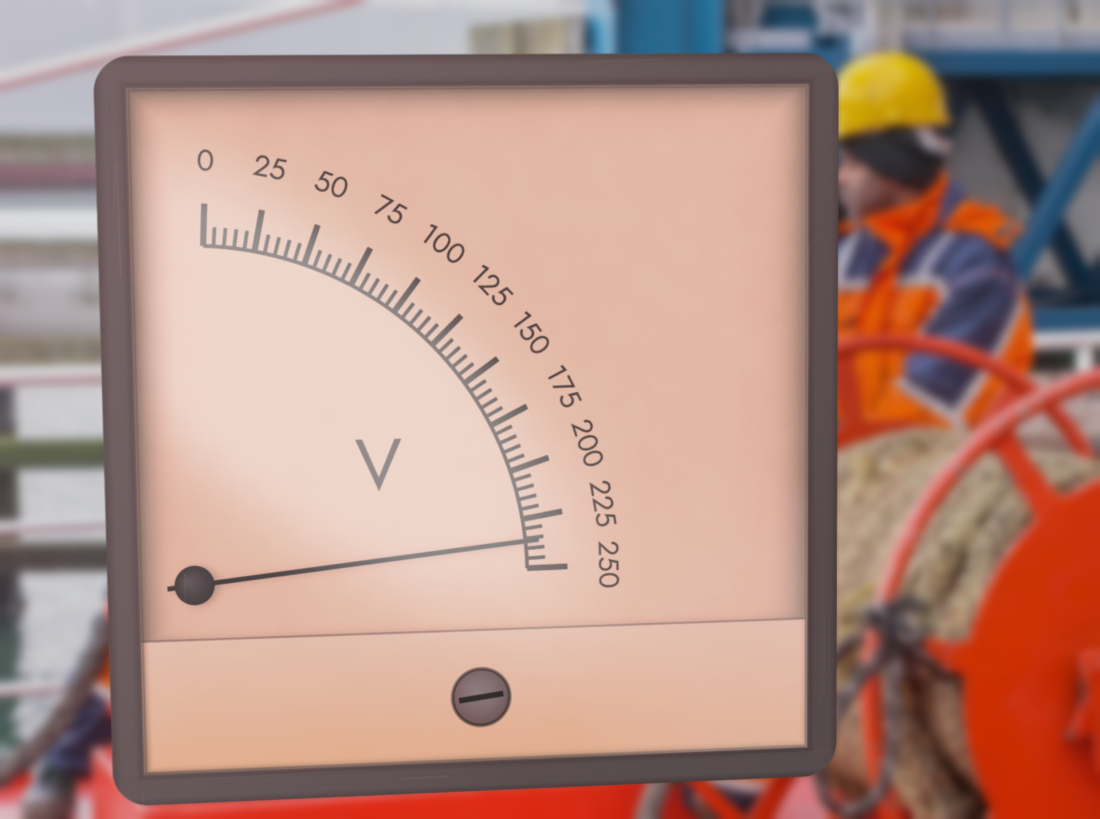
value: 235,V
